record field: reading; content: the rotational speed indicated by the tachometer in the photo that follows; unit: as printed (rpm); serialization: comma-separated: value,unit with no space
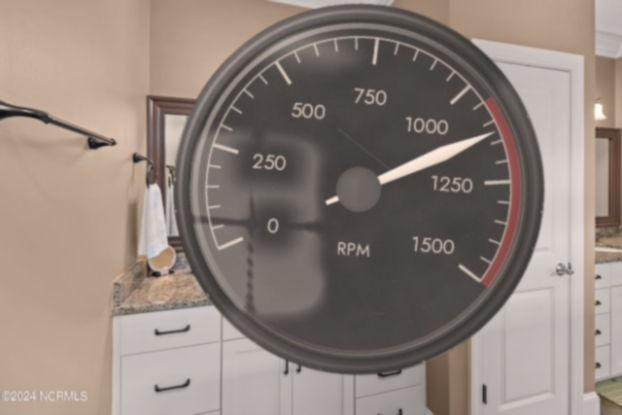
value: 1125,rpm
